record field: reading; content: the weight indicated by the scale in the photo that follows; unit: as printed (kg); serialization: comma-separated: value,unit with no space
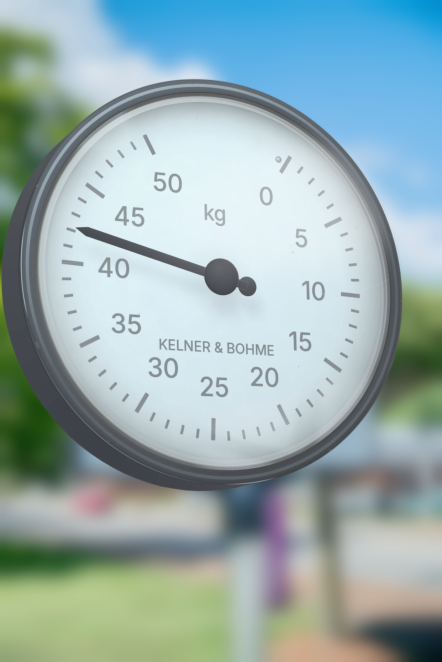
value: 42,kg
